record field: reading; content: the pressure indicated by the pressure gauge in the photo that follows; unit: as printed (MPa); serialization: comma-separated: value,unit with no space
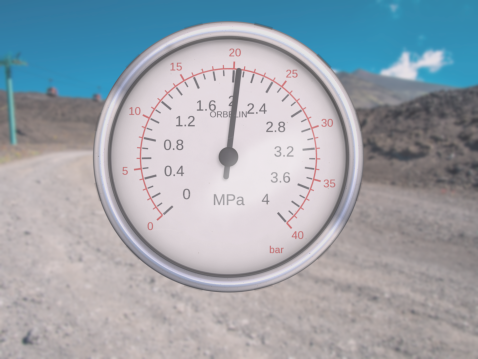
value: 2.05,MPa
